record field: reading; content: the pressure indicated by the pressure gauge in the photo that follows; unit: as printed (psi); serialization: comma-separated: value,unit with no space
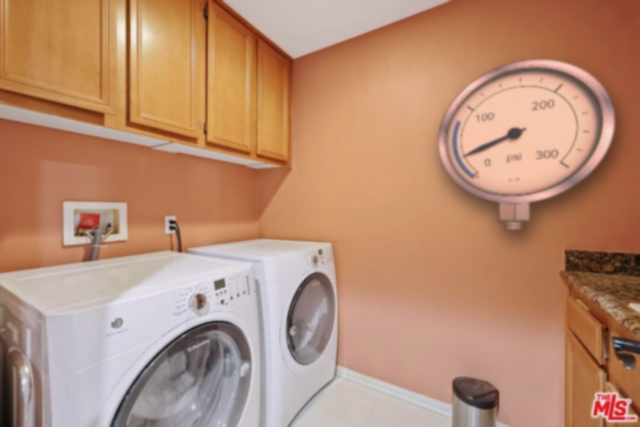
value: 30,psi
